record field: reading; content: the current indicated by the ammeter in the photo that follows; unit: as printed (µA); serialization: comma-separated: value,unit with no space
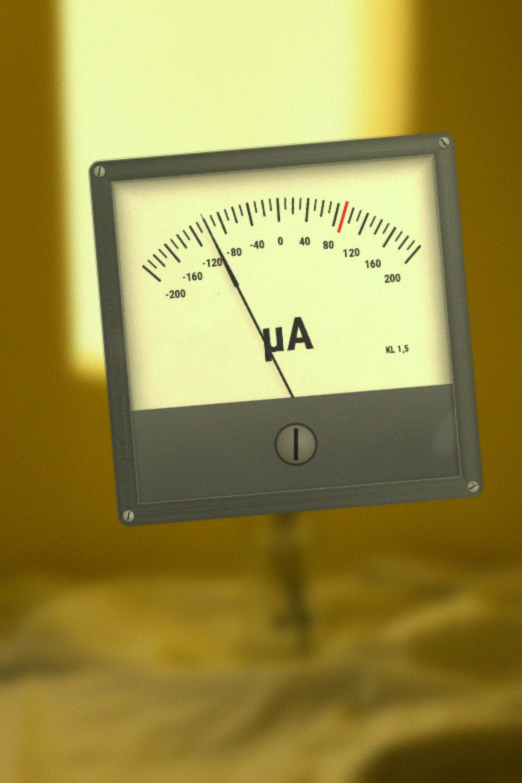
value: -100,µA
